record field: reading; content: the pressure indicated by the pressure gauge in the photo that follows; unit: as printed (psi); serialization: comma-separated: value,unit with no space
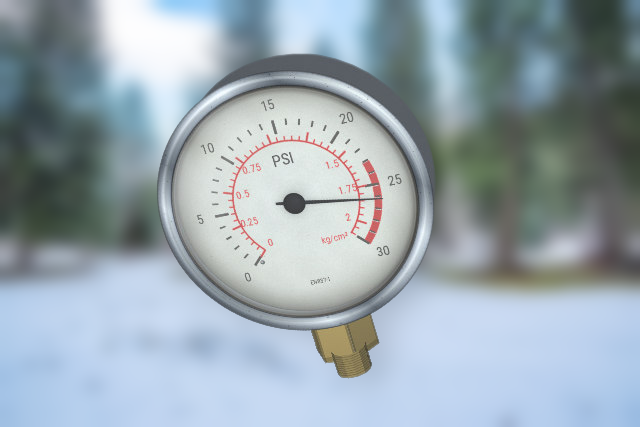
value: 26,psi
